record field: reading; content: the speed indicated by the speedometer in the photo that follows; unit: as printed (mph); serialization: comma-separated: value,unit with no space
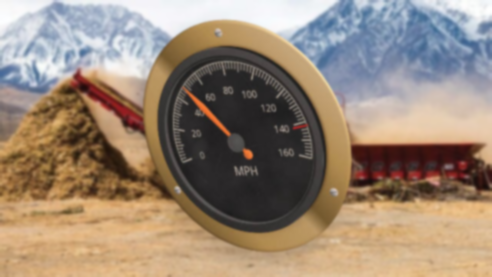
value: 50,mph
